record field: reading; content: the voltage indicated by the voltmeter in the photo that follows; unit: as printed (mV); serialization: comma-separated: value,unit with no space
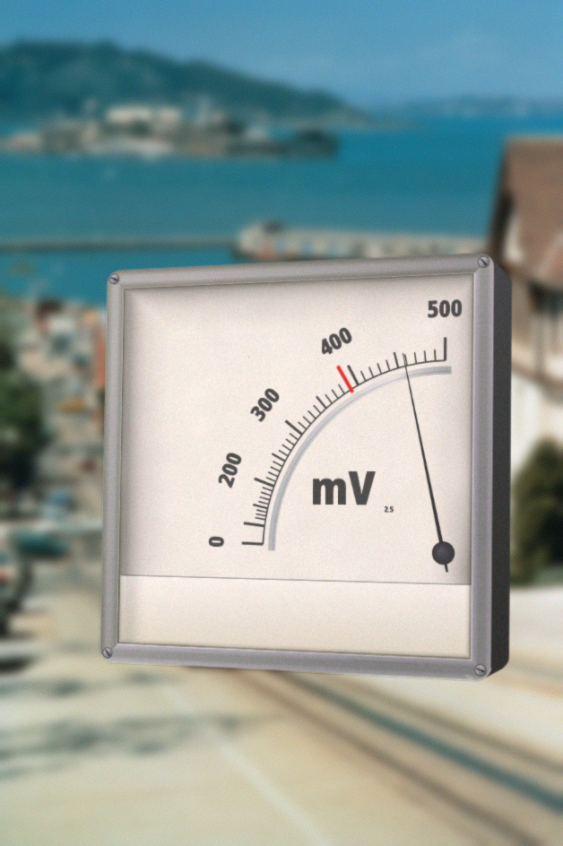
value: 460,mV
